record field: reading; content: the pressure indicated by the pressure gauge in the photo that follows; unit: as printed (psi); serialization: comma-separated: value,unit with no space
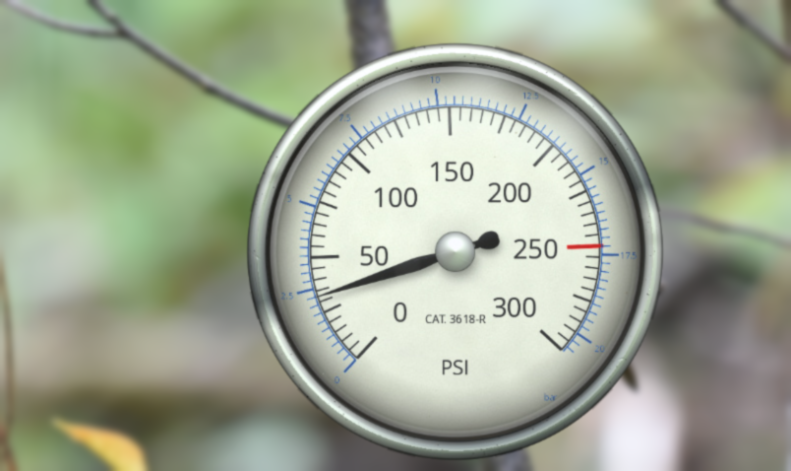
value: 32.5,psi
